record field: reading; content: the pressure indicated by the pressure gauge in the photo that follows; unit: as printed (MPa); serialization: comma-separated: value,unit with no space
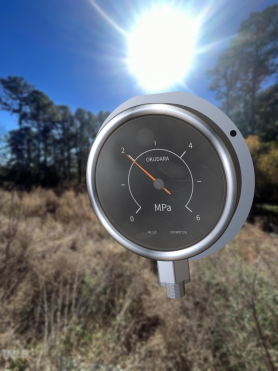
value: 2,MPa
